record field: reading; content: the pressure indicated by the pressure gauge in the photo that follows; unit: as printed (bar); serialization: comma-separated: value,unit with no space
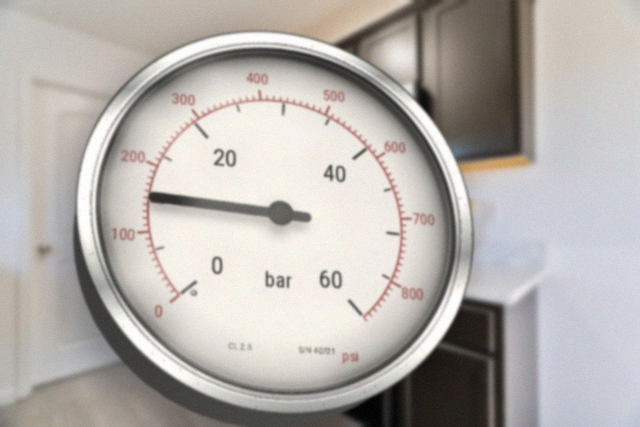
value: 10,bar
